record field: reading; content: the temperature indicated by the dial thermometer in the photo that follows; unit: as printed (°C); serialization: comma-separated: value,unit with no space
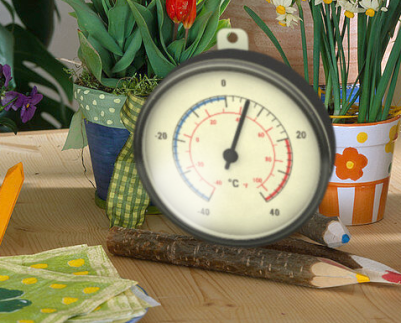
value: 6,°C
